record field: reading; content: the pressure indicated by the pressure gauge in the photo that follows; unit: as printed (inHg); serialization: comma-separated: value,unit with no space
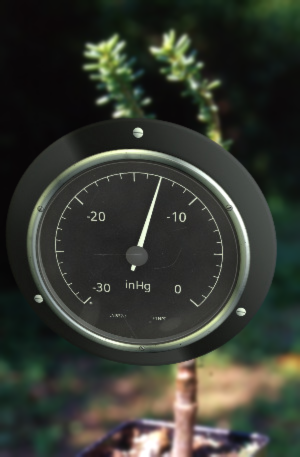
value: -13,inHg
